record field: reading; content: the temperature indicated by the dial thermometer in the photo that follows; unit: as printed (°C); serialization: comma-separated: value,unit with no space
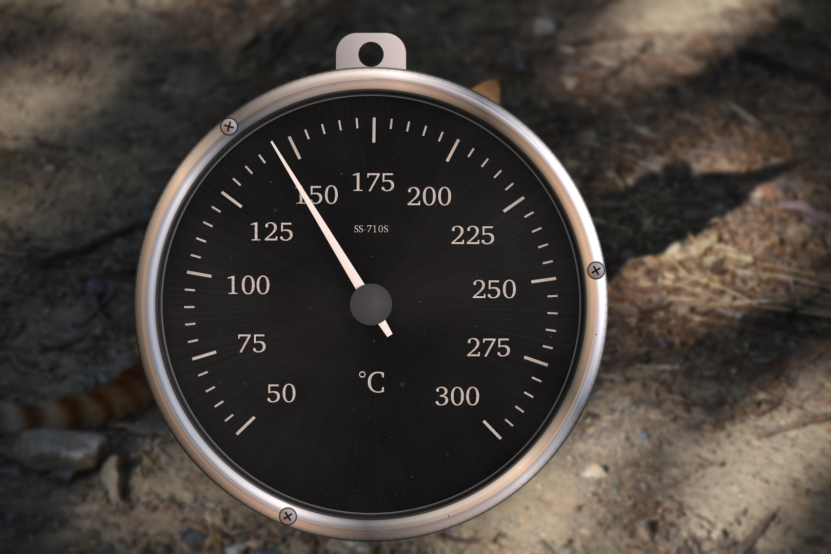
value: 145,°C
